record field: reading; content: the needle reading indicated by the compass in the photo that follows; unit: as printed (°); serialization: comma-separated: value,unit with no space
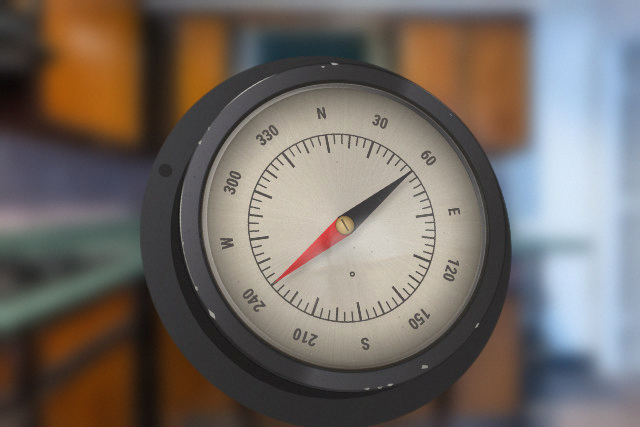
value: 240,°
